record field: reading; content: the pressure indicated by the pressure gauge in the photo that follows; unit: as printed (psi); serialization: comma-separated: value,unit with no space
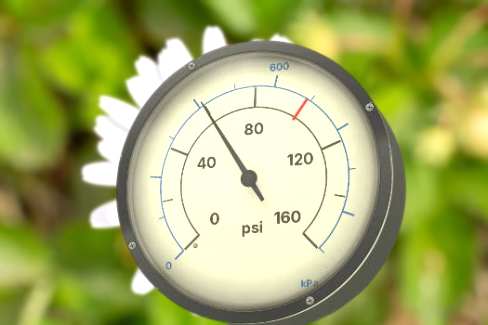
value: 60,psi
